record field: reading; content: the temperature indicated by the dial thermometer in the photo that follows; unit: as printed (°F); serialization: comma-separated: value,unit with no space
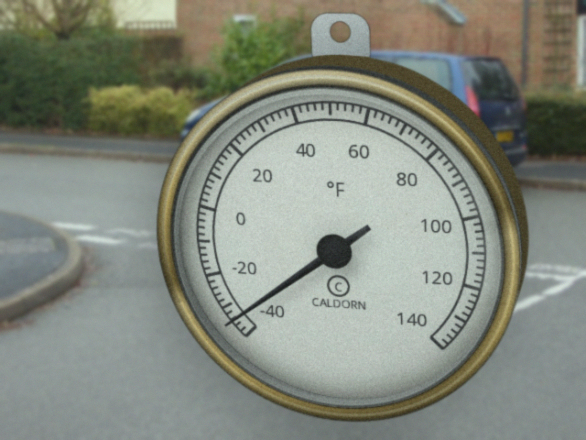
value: -34,°F
